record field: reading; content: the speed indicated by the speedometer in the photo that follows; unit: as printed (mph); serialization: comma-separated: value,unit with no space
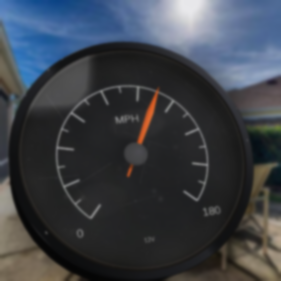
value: 110,mph
